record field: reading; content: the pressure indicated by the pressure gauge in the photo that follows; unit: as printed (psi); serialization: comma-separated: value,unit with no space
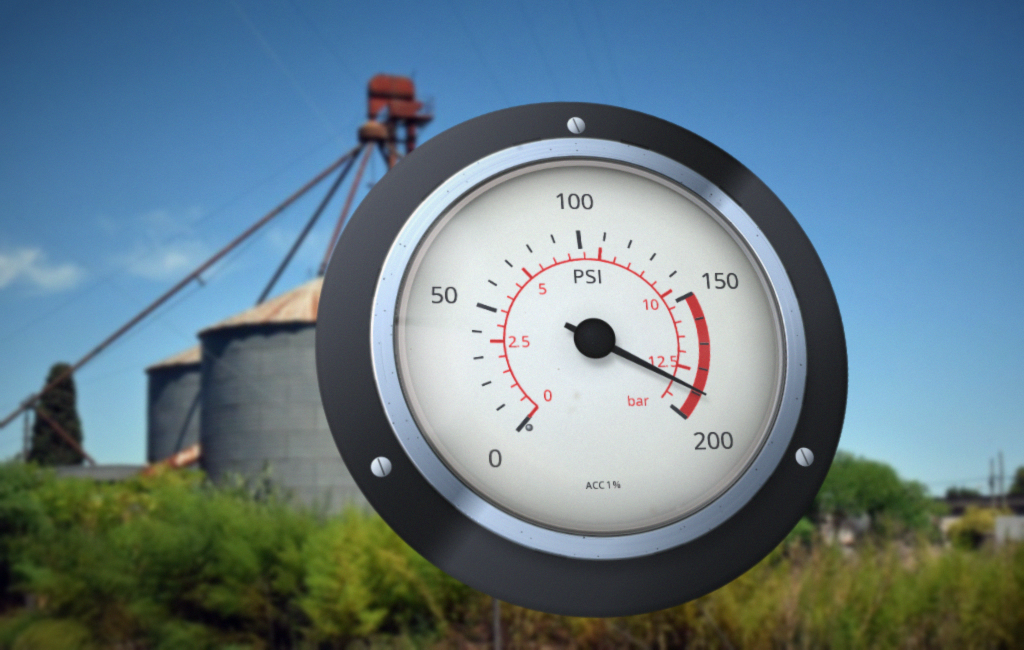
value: 190,psi
